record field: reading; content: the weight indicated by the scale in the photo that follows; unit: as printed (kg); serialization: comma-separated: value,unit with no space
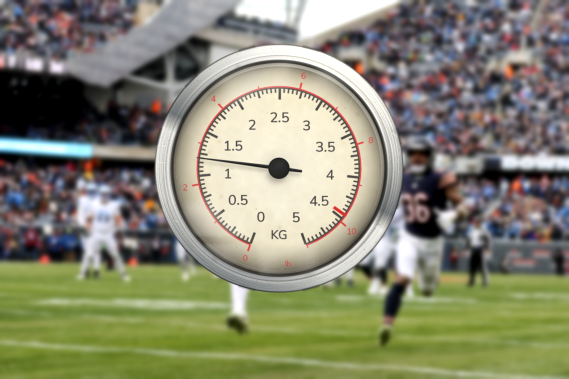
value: 1.2,kg
